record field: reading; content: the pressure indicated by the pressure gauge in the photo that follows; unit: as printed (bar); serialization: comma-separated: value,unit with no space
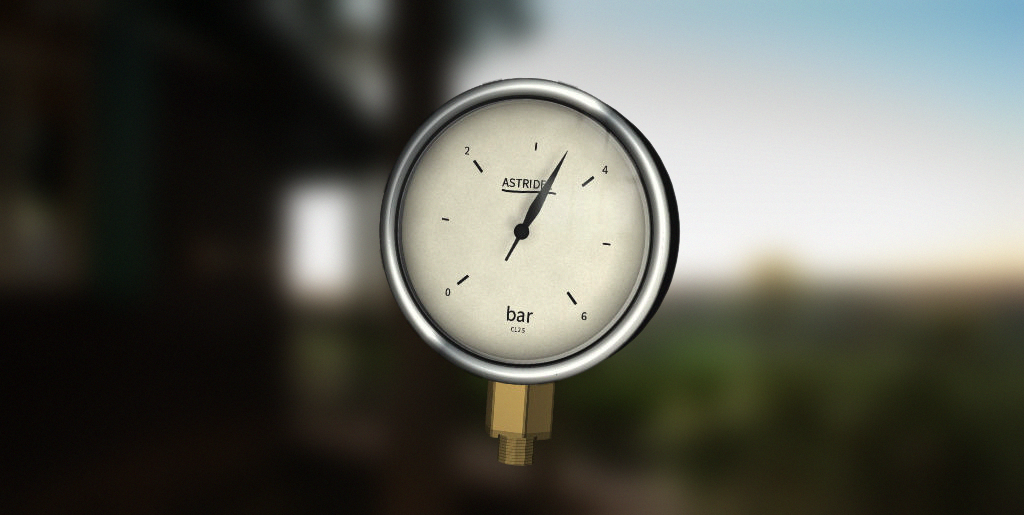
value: 3.5,bar
